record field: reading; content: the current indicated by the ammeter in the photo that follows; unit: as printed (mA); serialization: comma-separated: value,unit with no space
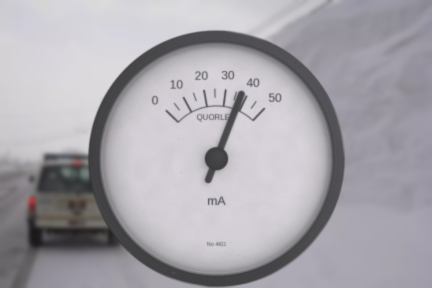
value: 37.5,mA
